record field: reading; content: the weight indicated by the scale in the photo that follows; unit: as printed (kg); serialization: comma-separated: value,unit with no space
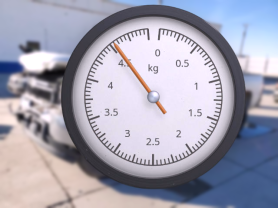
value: 4.55,kg
